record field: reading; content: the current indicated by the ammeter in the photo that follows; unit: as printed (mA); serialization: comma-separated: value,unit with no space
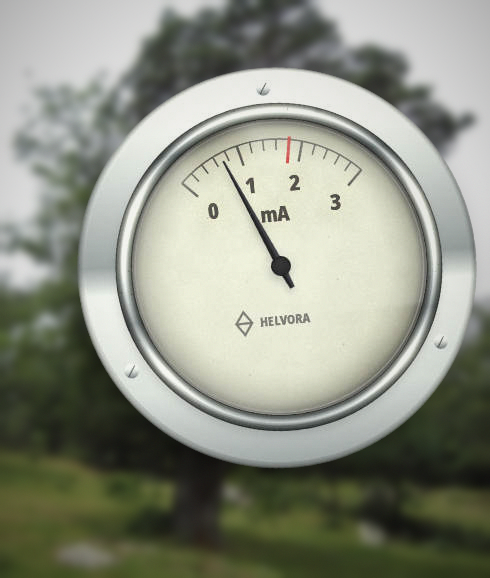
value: 0.7,mA
